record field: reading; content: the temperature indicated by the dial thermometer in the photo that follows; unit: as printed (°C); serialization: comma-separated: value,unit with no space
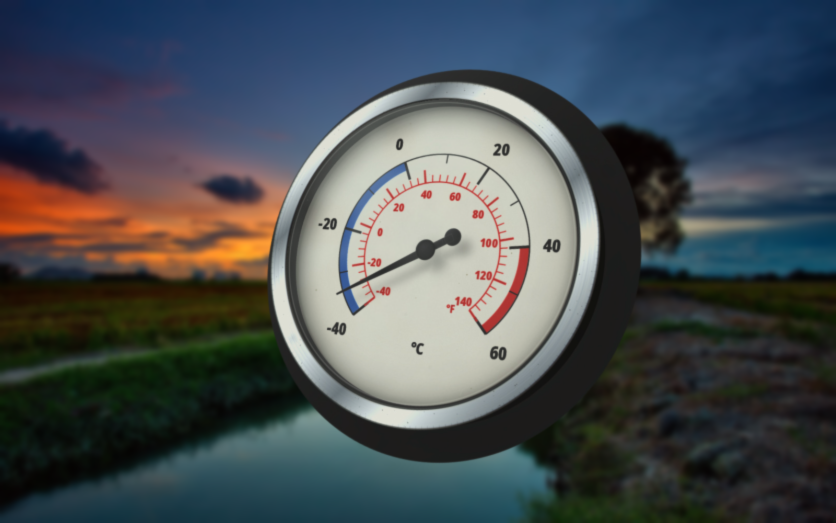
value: -35,°C
